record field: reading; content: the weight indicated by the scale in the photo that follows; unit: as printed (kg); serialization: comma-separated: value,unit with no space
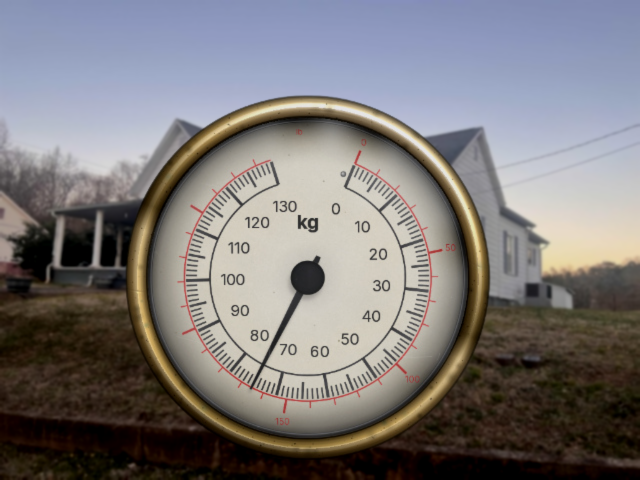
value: 75,kg
